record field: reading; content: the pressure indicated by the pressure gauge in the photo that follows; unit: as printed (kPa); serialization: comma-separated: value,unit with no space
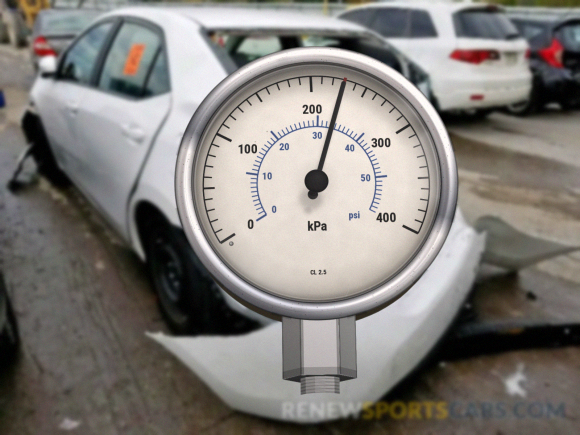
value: 230,kPa
